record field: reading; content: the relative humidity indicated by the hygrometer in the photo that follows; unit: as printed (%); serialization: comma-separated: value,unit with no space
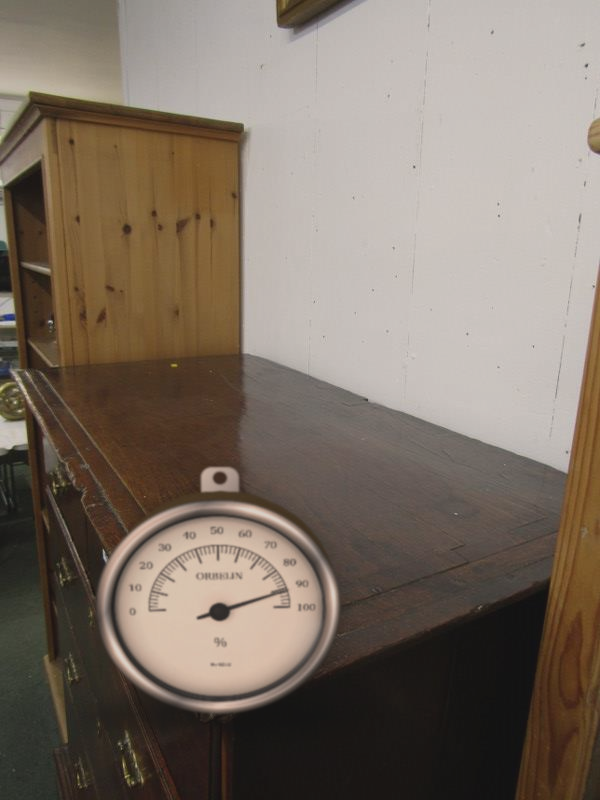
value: 90,%
